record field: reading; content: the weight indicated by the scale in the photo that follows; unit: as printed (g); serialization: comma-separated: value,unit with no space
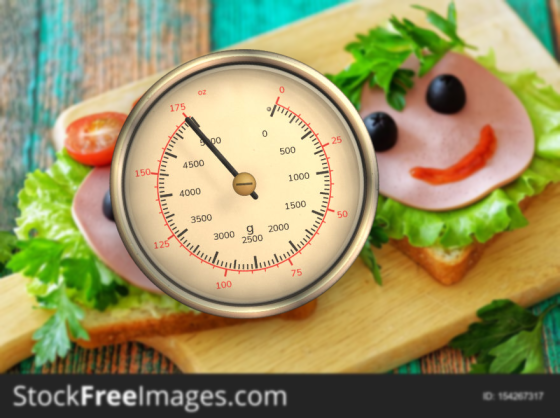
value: 4950,g
